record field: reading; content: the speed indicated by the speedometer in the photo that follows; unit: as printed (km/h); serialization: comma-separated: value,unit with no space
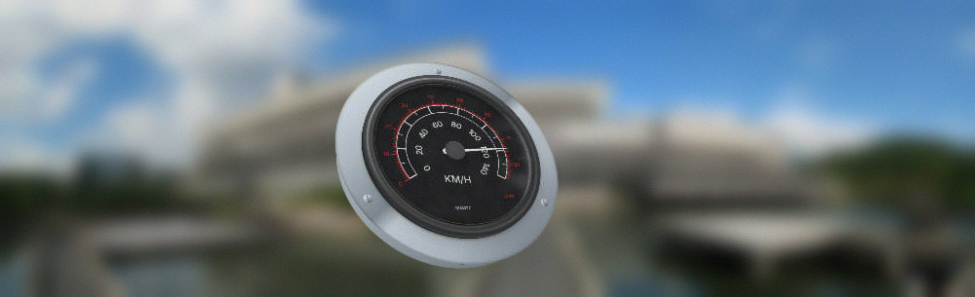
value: 120,km/h
